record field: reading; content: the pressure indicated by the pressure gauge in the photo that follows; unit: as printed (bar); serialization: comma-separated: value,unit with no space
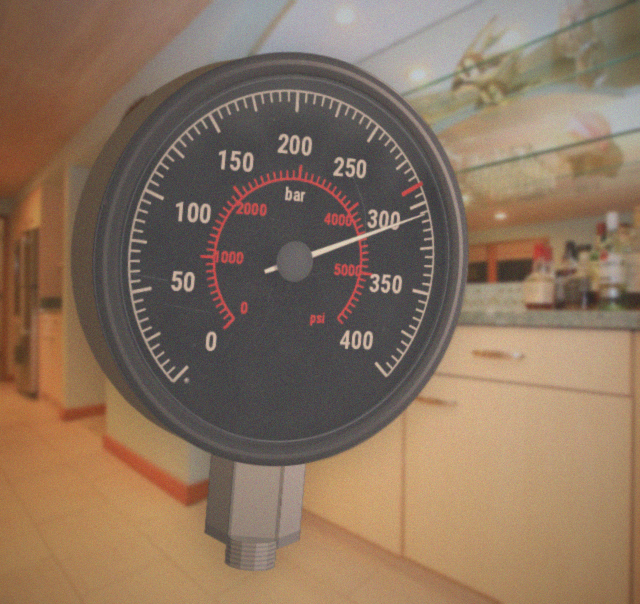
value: 305,bar
